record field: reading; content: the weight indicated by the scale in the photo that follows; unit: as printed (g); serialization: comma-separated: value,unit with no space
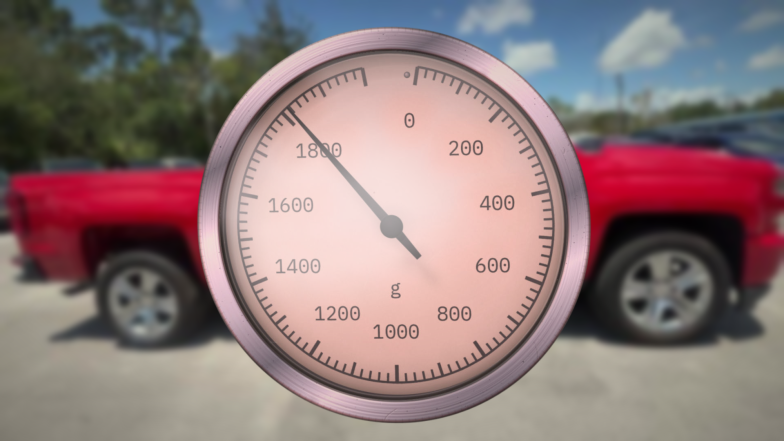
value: 1820,g
